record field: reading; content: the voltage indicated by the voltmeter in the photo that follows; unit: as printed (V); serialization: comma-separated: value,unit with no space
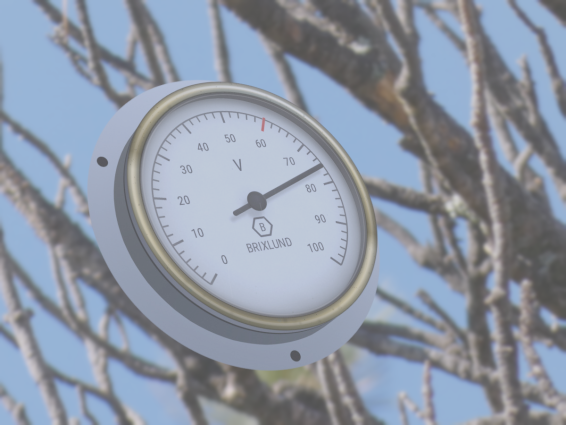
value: 76,V
